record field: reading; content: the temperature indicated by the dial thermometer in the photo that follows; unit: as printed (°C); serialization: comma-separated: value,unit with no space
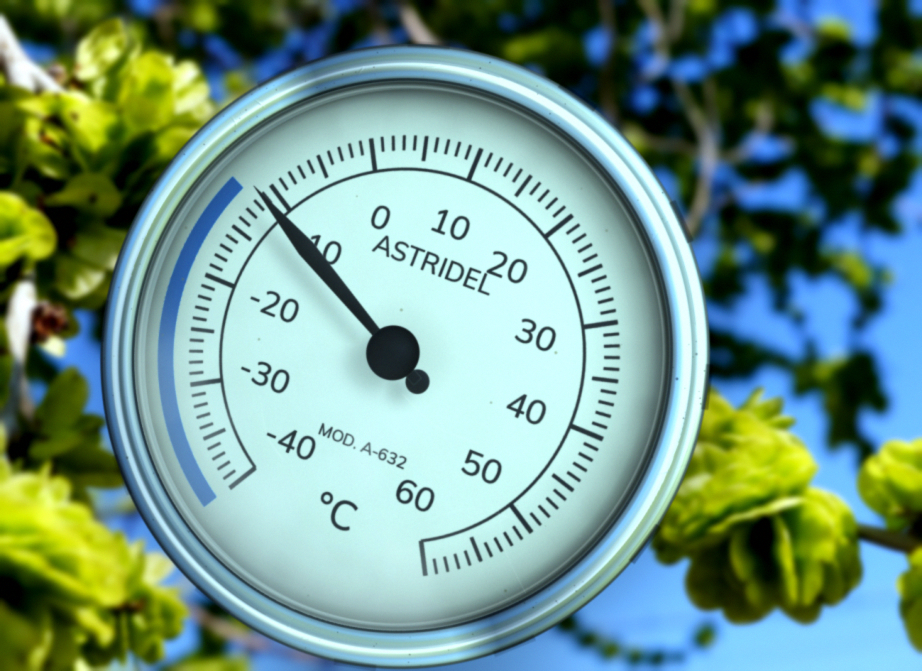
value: -11,°C
